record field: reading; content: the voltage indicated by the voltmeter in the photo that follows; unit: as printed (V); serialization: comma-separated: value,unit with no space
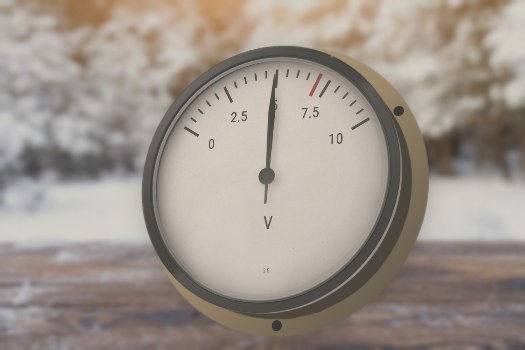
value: 5,V
